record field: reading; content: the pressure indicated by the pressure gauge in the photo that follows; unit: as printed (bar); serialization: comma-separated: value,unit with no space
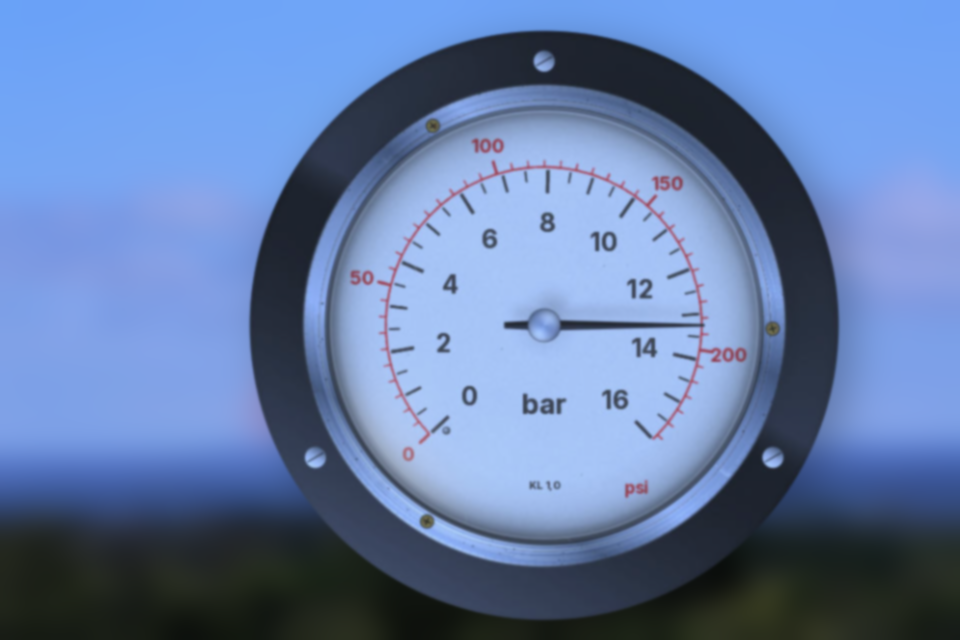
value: 13.25,bar
